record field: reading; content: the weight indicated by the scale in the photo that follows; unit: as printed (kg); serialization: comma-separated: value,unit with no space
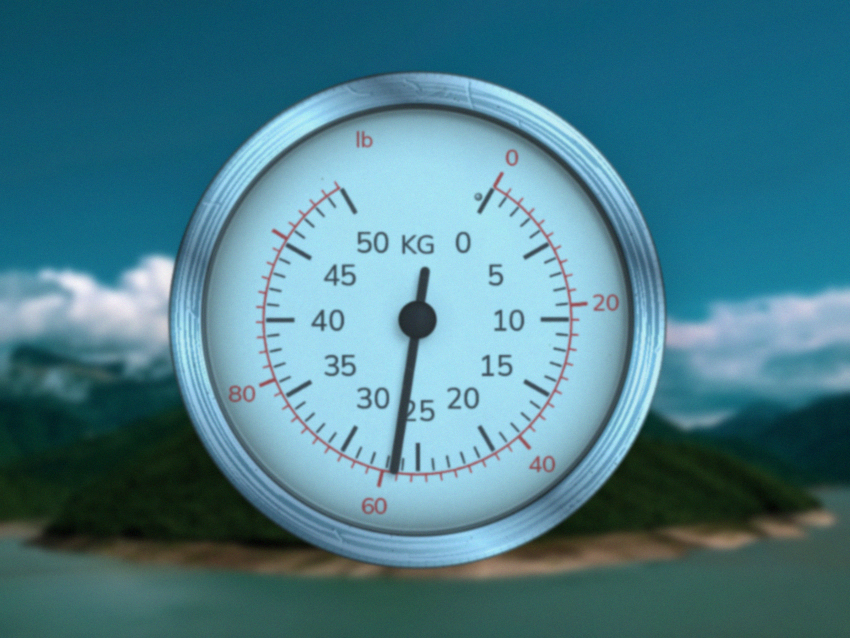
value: 26.5,kg
